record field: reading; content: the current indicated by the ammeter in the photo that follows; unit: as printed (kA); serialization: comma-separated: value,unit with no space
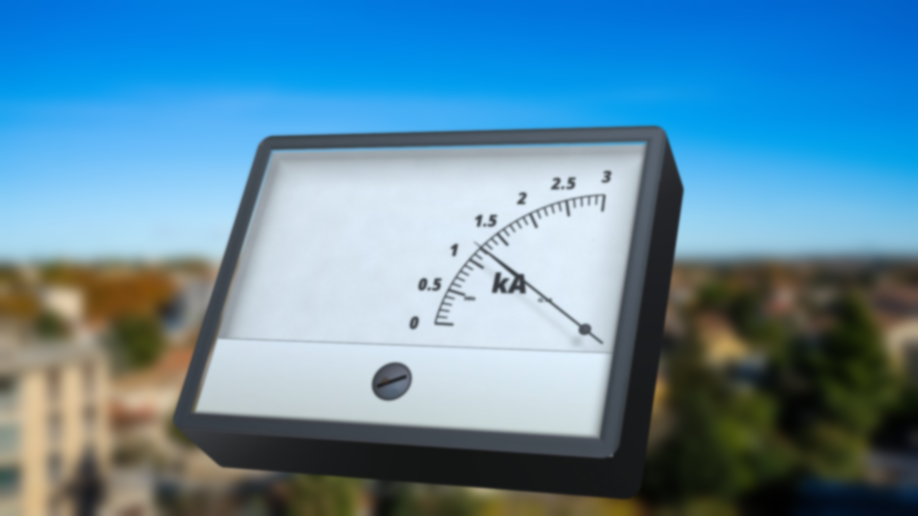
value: 1.2,kA
